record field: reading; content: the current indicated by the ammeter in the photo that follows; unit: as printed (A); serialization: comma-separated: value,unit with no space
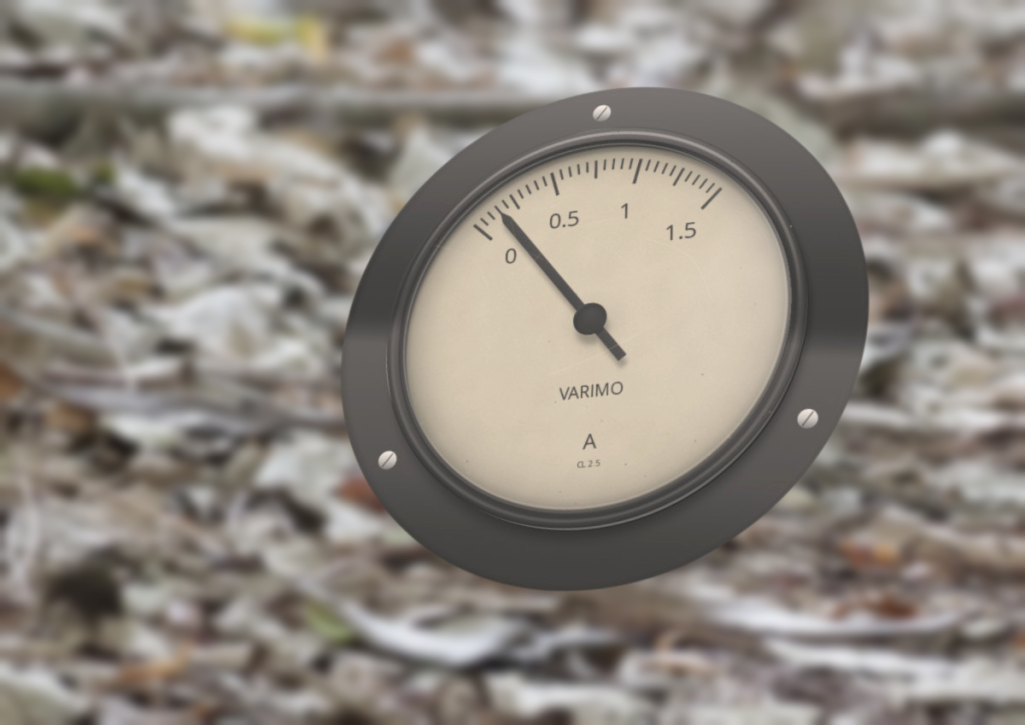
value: 0.15,A
